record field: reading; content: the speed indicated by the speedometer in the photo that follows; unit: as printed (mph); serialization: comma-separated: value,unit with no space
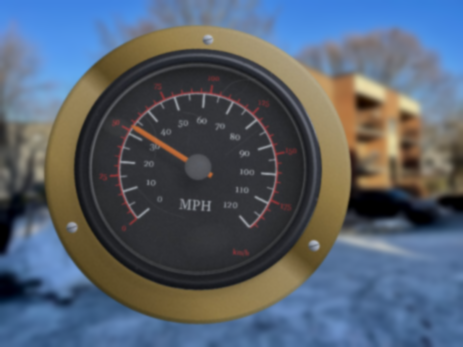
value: 32.5,mph
